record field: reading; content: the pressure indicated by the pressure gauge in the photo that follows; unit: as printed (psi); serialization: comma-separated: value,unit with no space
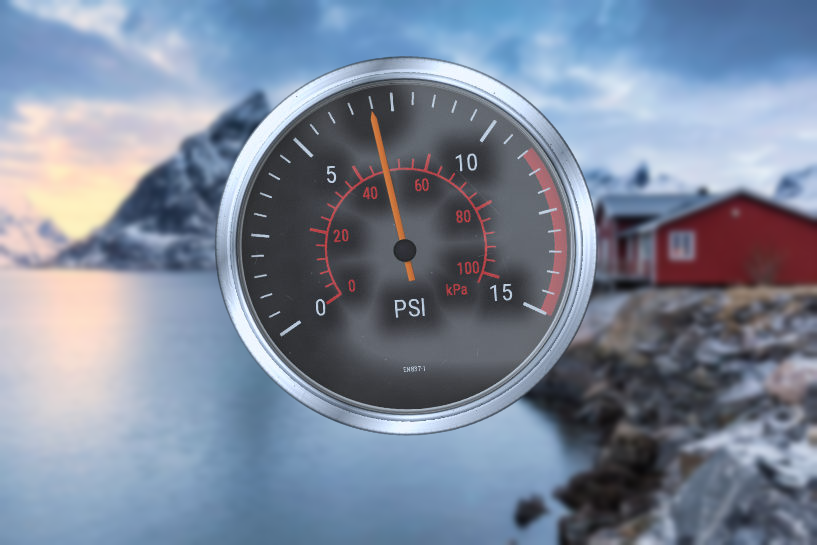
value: 7,psi
